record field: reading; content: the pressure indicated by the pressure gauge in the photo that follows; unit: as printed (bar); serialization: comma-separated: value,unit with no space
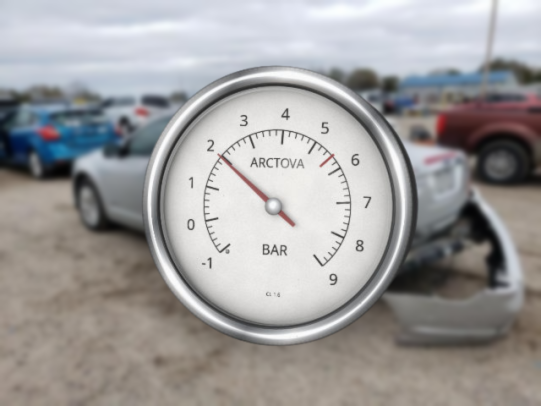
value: 2,bar
